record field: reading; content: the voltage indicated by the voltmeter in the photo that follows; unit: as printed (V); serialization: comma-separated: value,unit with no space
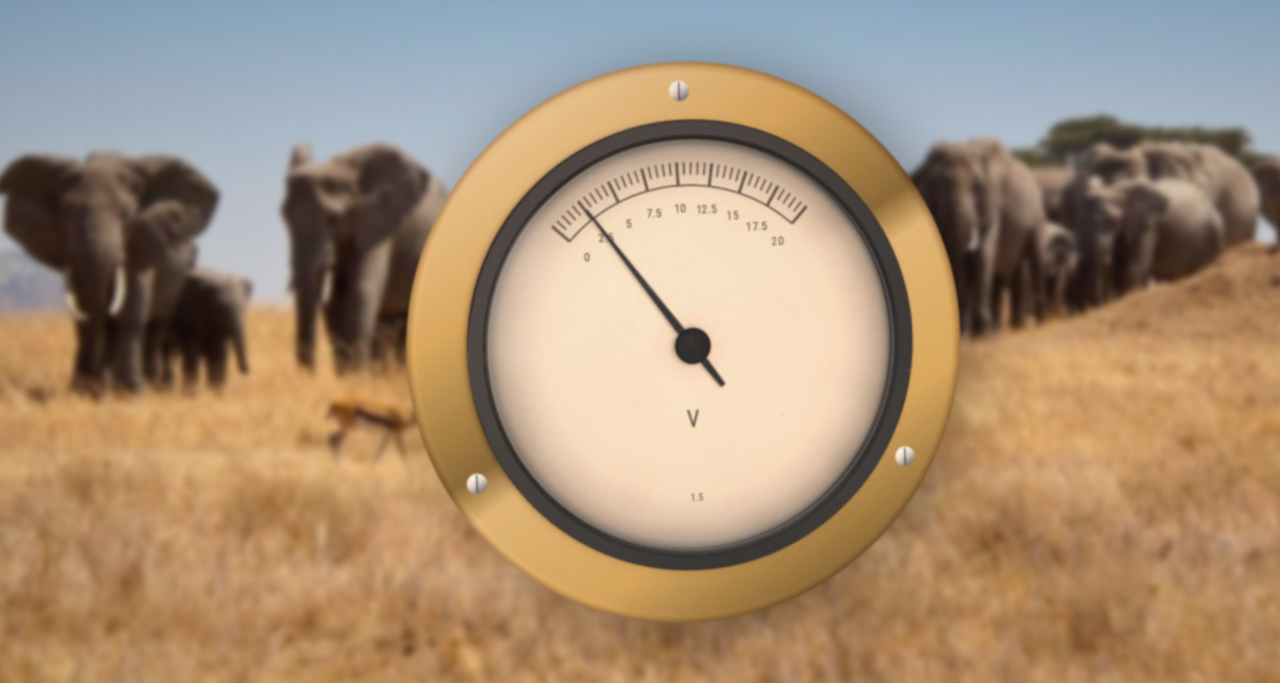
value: 2.5,V
